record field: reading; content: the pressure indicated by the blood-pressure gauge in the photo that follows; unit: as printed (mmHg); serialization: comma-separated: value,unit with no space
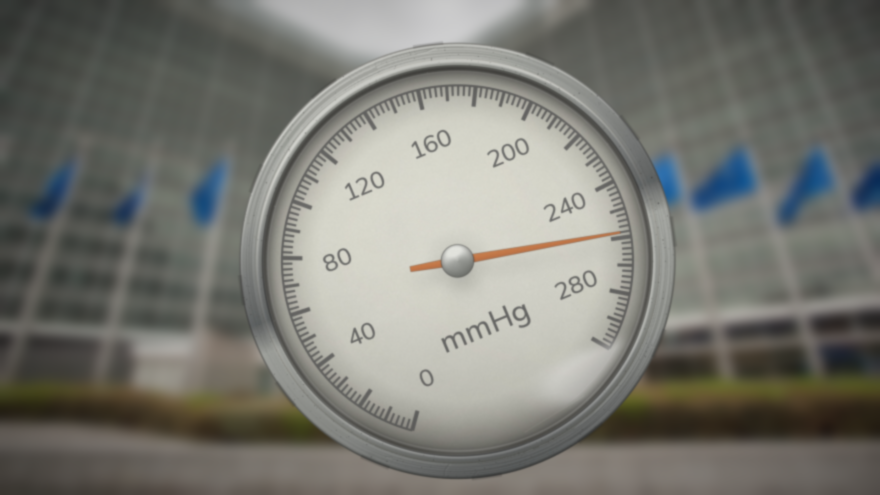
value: 258,mmHg
